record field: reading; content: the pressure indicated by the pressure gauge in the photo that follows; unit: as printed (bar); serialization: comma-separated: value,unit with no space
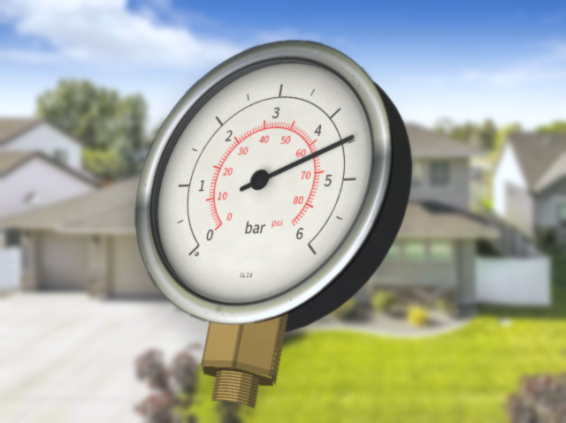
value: 4.5,bar
